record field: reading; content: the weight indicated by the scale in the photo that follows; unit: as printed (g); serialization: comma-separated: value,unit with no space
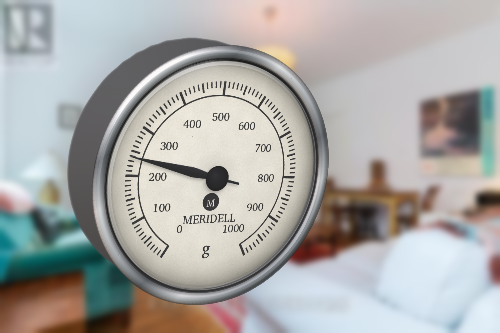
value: 240,g
